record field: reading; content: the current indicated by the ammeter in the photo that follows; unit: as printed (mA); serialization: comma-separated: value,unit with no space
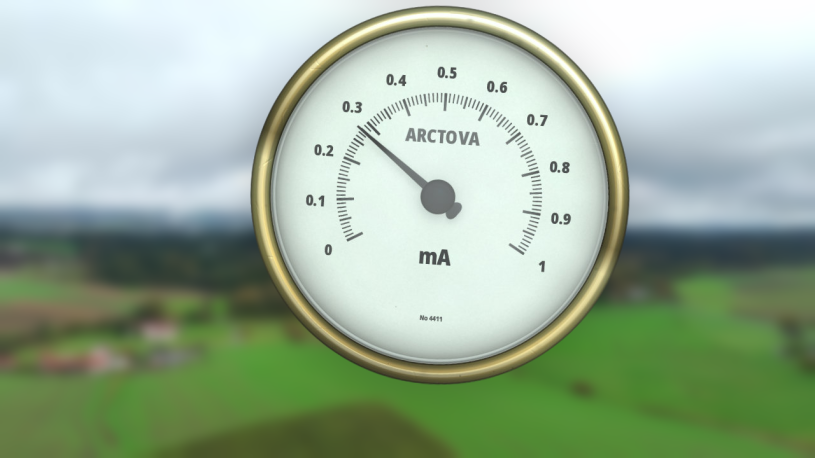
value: 0.28,mA
